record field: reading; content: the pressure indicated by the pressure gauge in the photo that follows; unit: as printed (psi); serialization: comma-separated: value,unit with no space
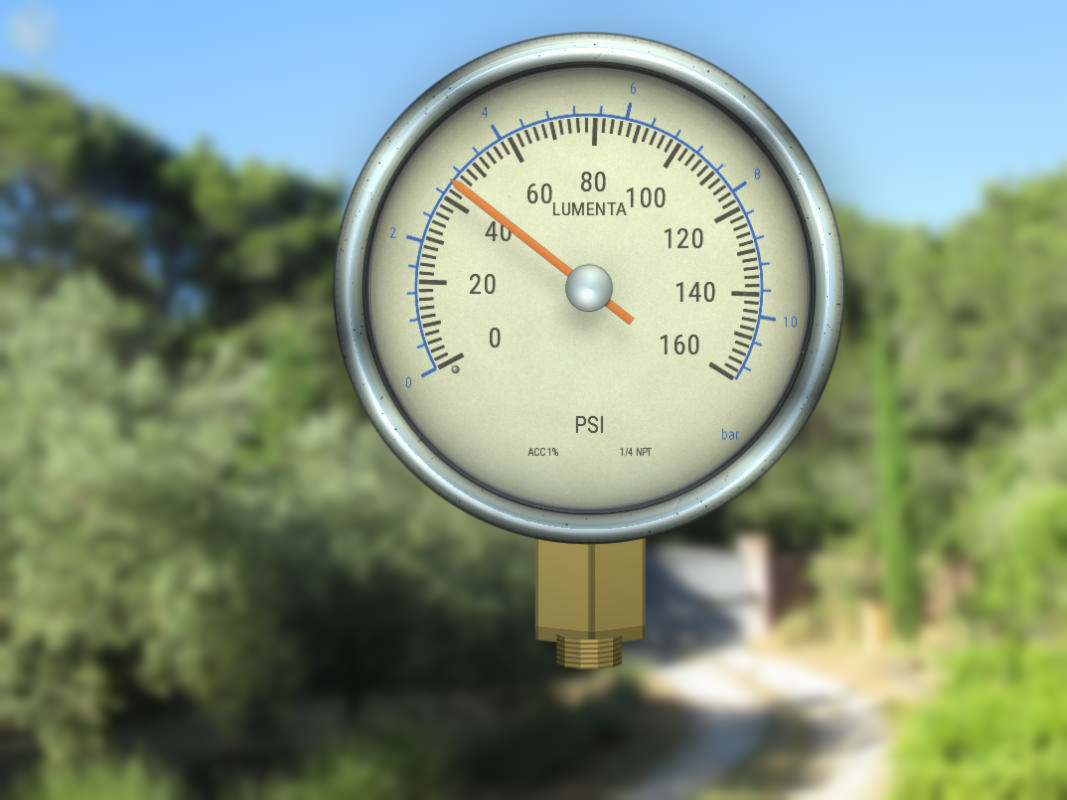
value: 44,psi
